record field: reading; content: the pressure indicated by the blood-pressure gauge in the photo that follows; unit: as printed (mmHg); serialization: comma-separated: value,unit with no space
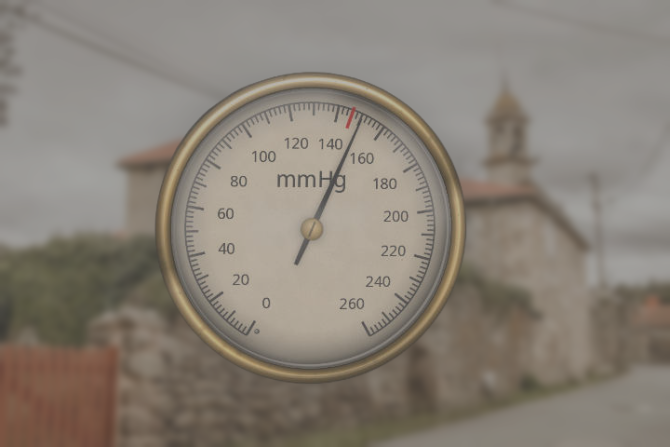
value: 150,mmHg
